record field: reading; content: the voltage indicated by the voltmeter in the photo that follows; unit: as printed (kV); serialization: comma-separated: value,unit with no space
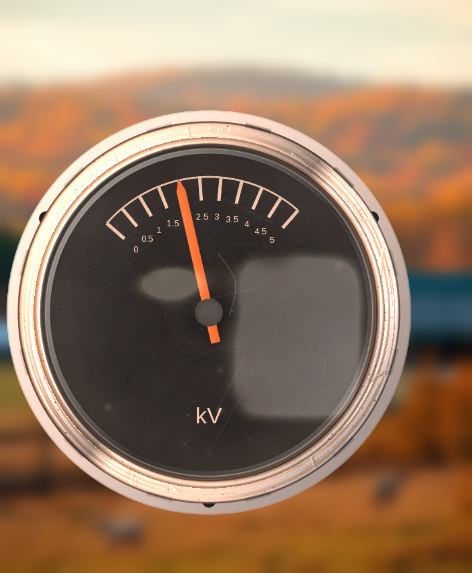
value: 2,kV
